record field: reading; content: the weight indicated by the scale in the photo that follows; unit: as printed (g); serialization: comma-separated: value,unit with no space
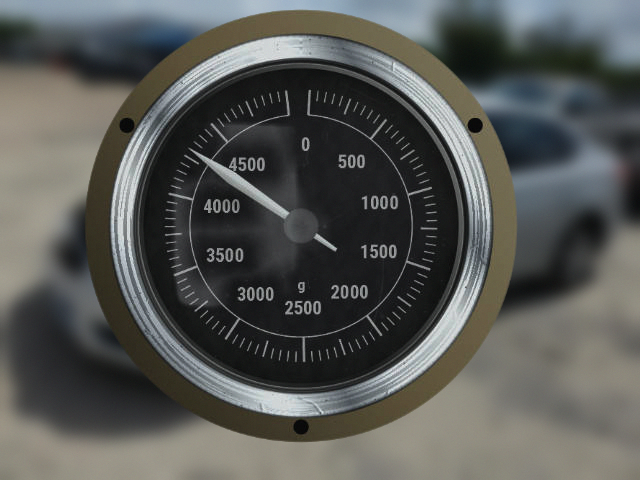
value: 4300,g
